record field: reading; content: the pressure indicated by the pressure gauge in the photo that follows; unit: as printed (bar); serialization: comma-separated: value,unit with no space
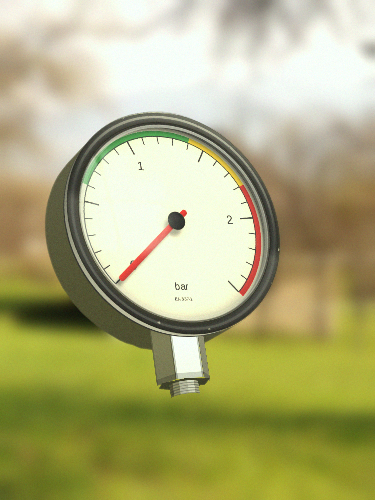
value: 0,bar
